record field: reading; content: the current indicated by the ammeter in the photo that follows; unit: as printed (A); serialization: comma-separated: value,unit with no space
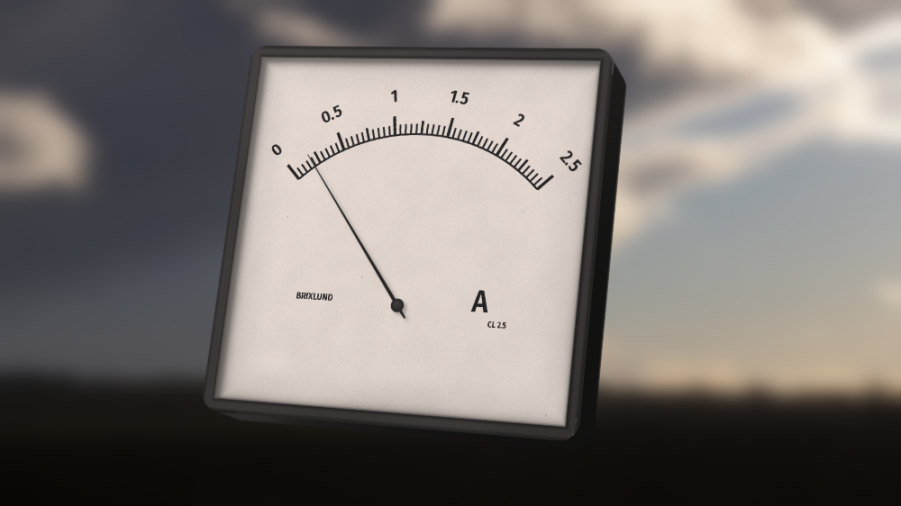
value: 0.2,A
